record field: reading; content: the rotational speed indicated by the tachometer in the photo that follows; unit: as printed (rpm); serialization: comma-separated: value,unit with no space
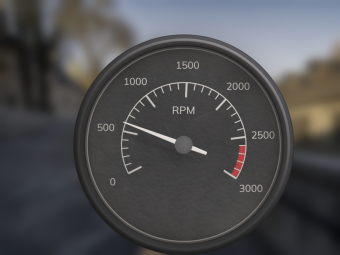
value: 600,rpm
